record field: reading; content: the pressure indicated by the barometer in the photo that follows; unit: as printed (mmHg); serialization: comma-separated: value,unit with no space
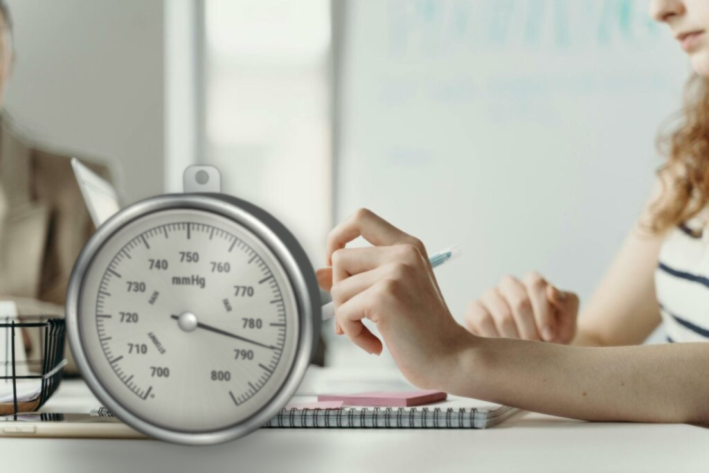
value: 785,mmHg
